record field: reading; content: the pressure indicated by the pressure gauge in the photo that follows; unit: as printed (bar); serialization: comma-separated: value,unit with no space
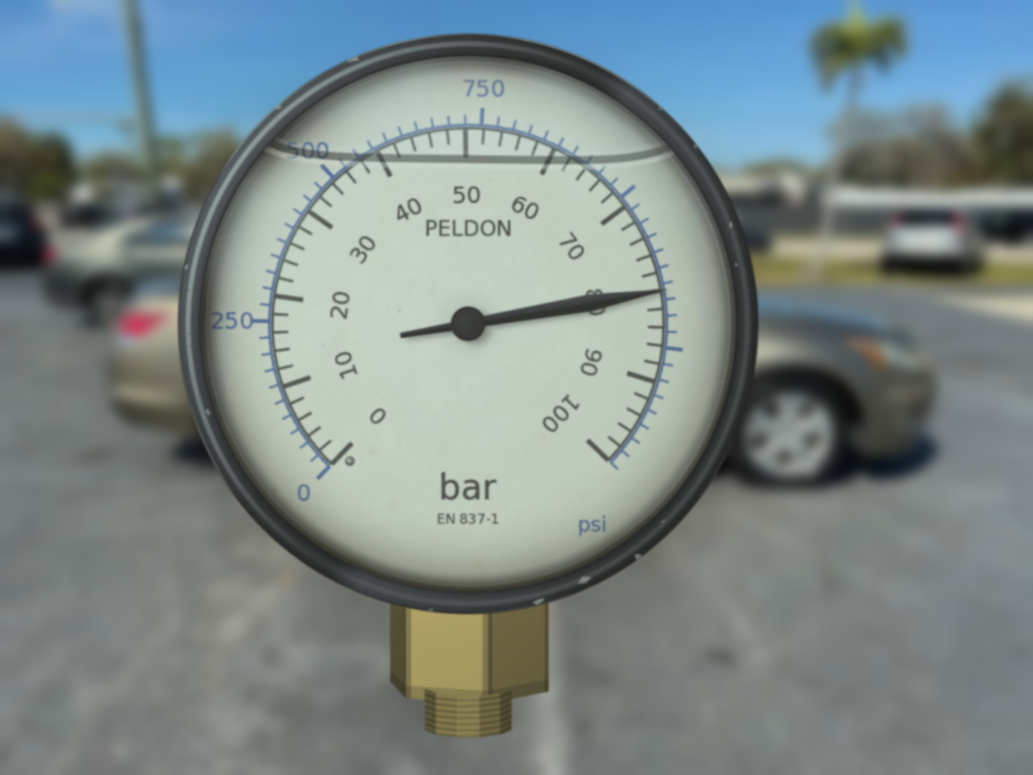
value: 80,bar
